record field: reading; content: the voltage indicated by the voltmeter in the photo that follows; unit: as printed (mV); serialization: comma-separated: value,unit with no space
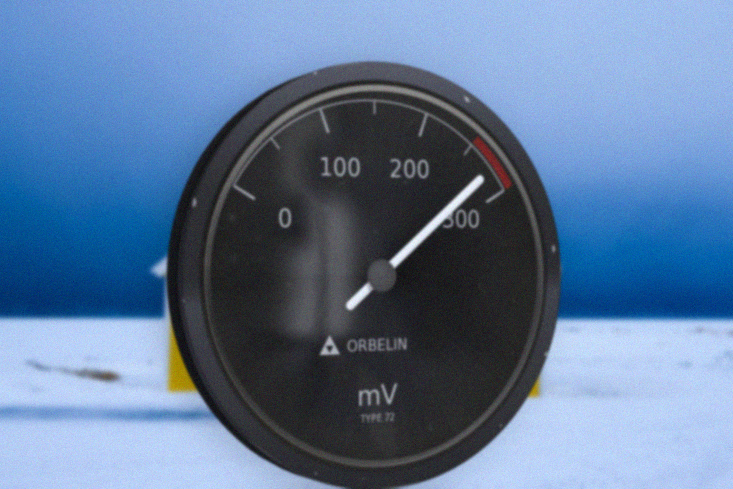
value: 275,mV
